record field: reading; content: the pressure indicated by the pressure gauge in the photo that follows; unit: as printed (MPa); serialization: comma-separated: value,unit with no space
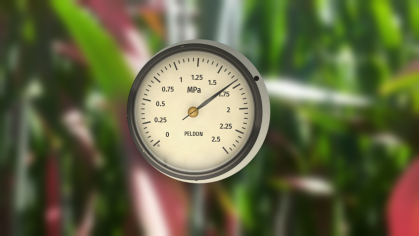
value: 1.7,MPa
